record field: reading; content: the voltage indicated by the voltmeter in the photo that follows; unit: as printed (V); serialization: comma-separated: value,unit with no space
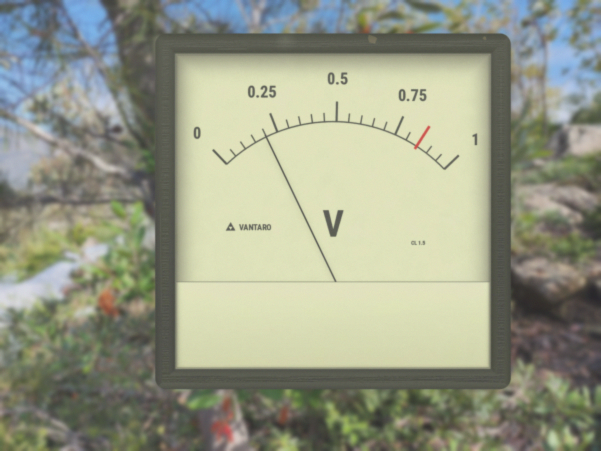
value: 0.2,V
